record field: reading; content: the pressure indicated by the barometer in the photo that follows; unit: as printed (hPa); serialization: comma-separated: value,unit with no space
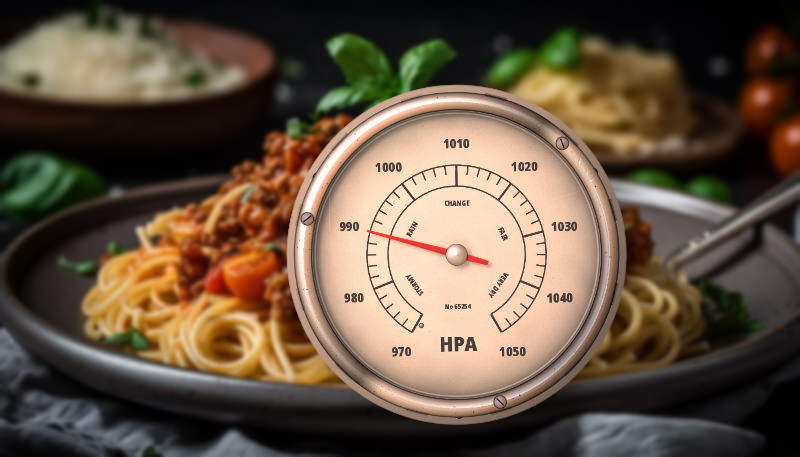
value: 990,hPa
